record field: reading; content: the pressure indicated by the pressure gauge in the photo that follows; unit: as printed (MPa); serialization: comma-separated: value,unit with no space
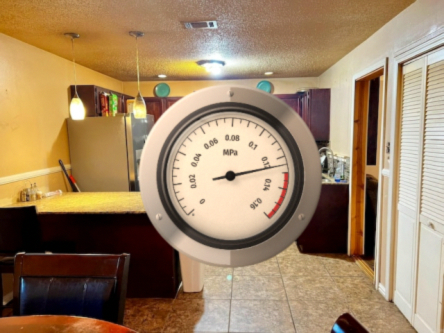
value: 0.125,MPa
